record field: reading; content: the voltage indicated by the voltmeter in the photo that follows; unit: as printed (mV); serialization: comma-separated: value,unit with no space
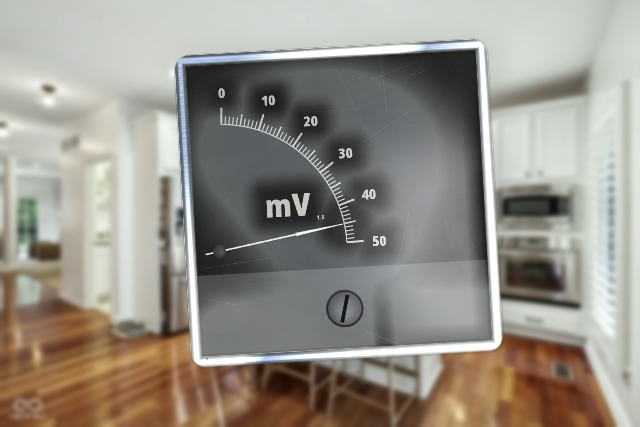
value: 45,mV
